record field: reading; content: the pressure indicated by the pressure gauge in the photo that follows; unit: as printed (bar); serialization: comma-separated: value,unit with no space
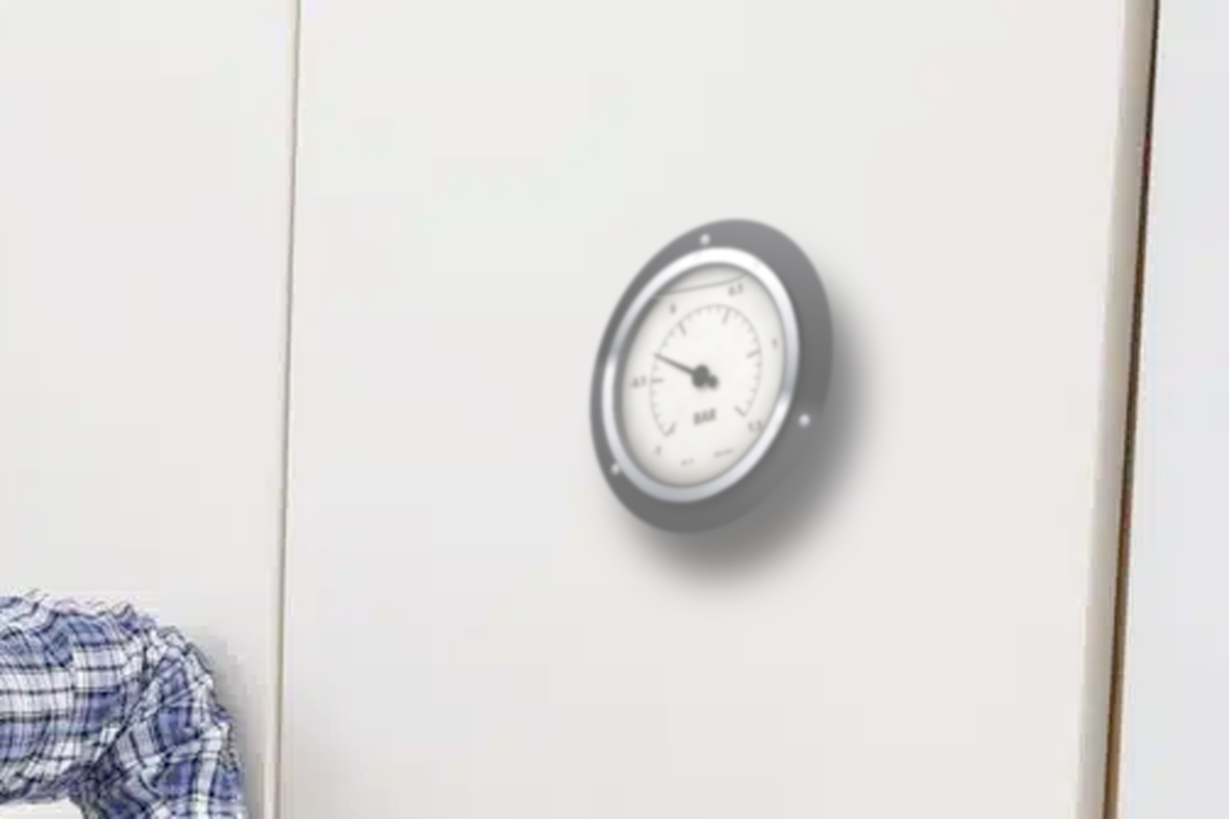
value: -0.3,bar
